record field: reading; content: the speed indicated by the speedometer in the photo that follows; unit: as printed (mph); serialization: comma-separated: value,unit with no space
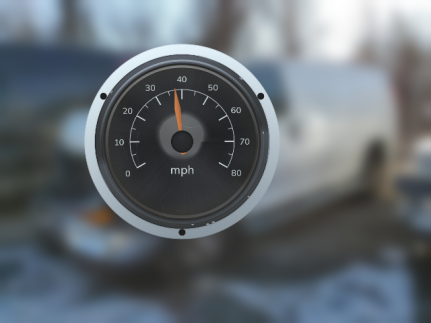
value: 37.5,mph
